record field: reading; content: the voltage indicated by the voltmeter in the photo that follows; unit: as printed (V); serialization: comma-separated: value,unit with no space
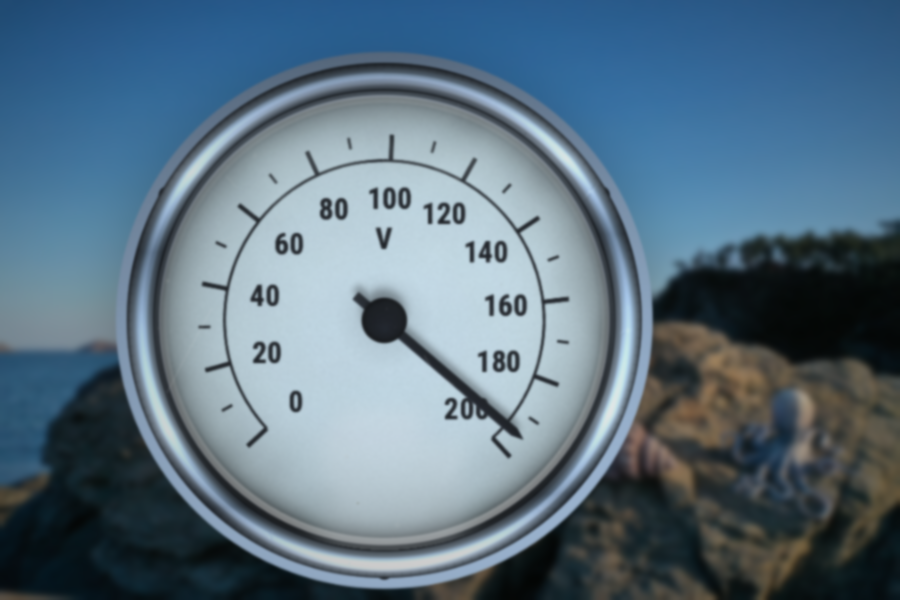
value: 195,V
